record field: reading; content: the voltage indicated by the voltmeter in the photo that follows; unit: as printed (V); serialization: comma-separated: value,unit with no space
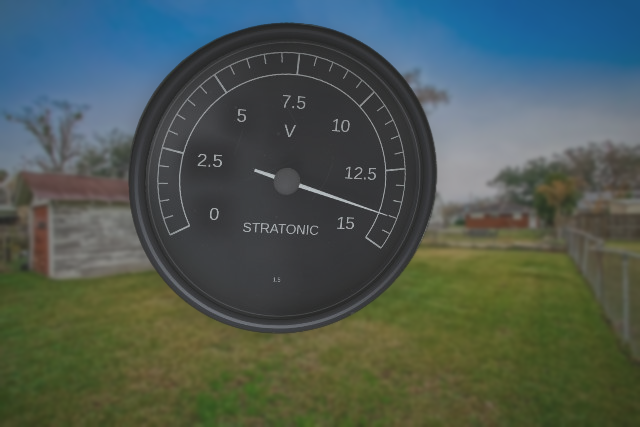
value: 14,V
